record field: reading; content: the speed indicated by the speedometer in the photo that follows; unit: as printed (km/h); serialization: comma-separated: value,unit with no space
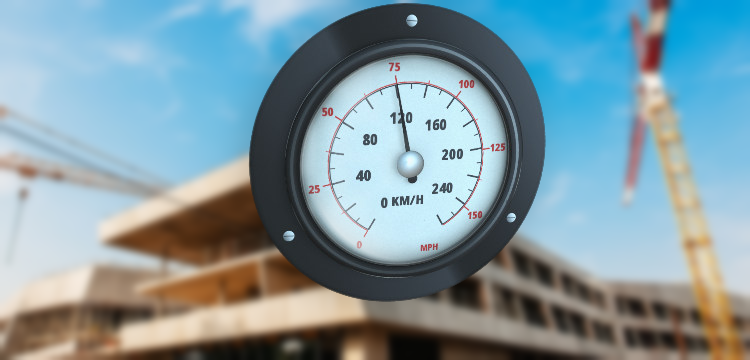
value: 120,km/h
